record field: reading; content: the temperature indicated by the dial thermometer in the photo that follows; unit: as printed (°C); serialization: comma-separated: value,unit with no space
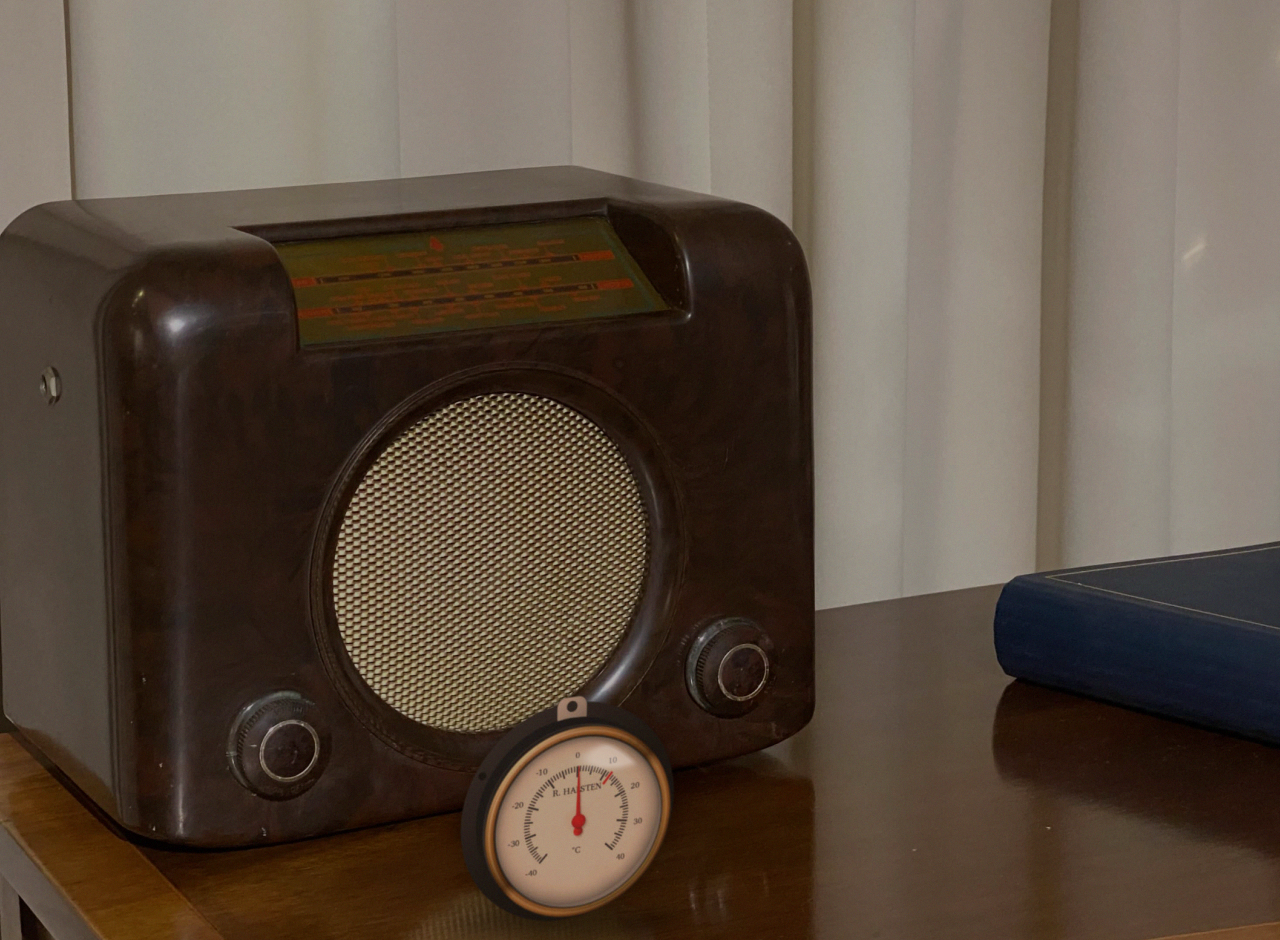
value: 0,°C
